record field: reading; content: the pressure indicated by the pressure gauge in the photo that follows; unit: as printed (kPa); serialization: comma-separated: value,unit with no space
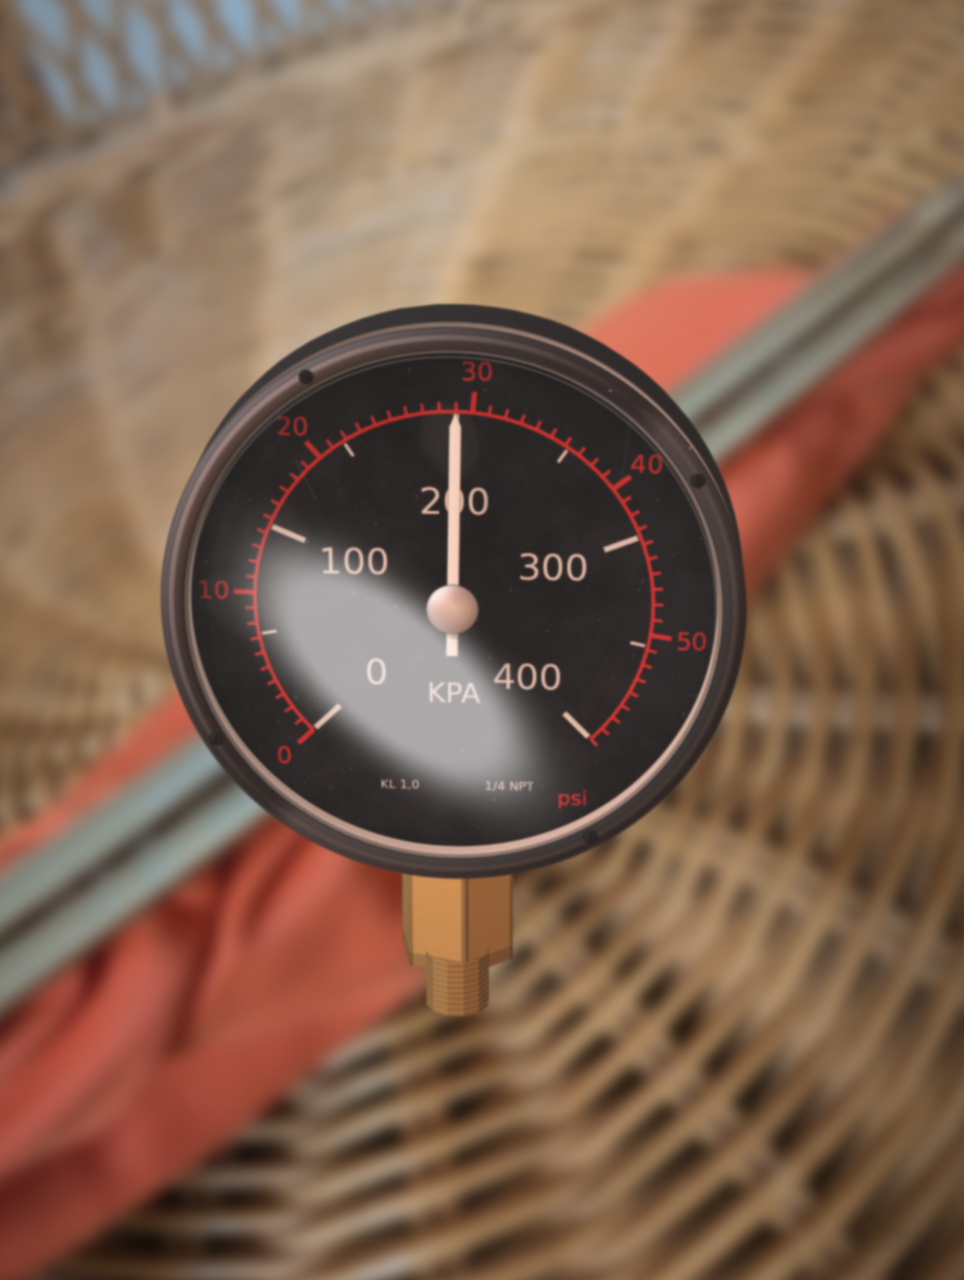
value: 200,kPa
